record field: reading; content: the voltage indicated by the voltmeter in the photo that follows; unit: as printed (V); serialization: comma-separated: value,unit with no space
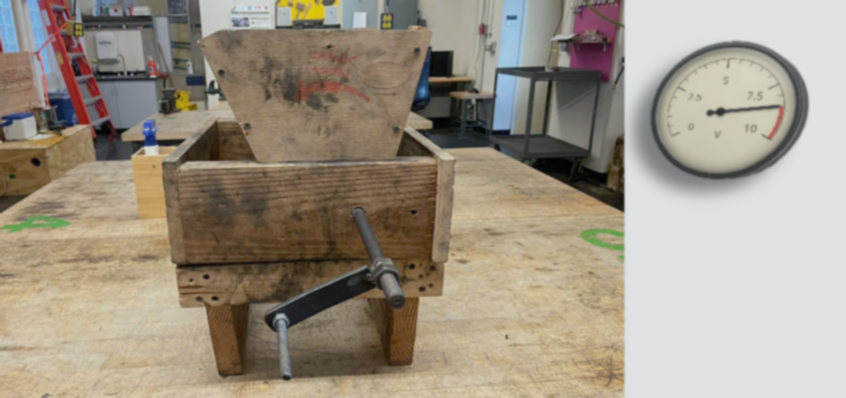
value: 8.5,V
